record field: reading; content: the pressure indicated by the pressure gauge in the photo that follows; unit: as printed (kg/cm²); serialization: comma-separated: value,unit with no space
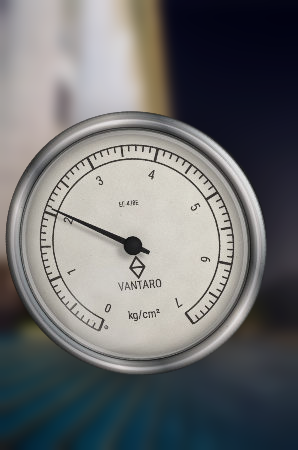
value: 2.1,kg/cm²
